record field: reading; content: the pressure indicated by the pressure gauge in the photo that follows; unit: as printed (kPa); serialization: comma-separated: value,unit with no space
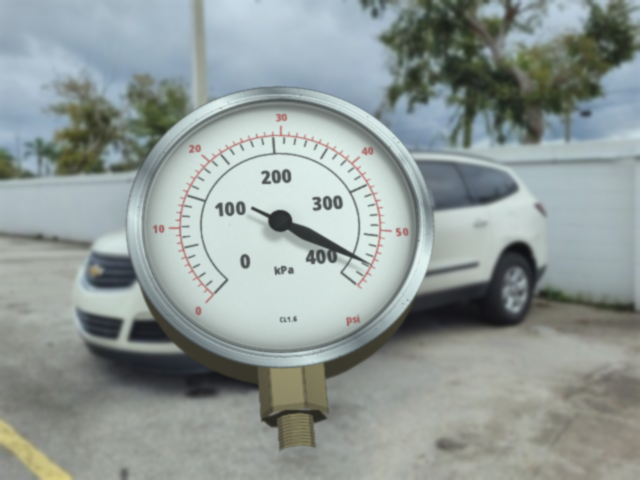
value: 380,kPa
